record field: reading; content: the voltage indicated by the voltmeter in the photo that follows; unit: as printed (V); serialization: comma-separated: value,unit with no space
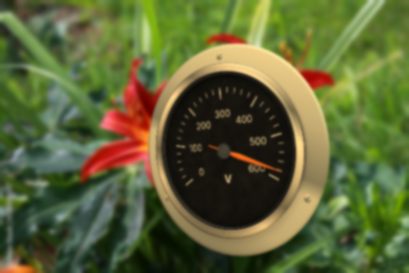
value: 580,V
